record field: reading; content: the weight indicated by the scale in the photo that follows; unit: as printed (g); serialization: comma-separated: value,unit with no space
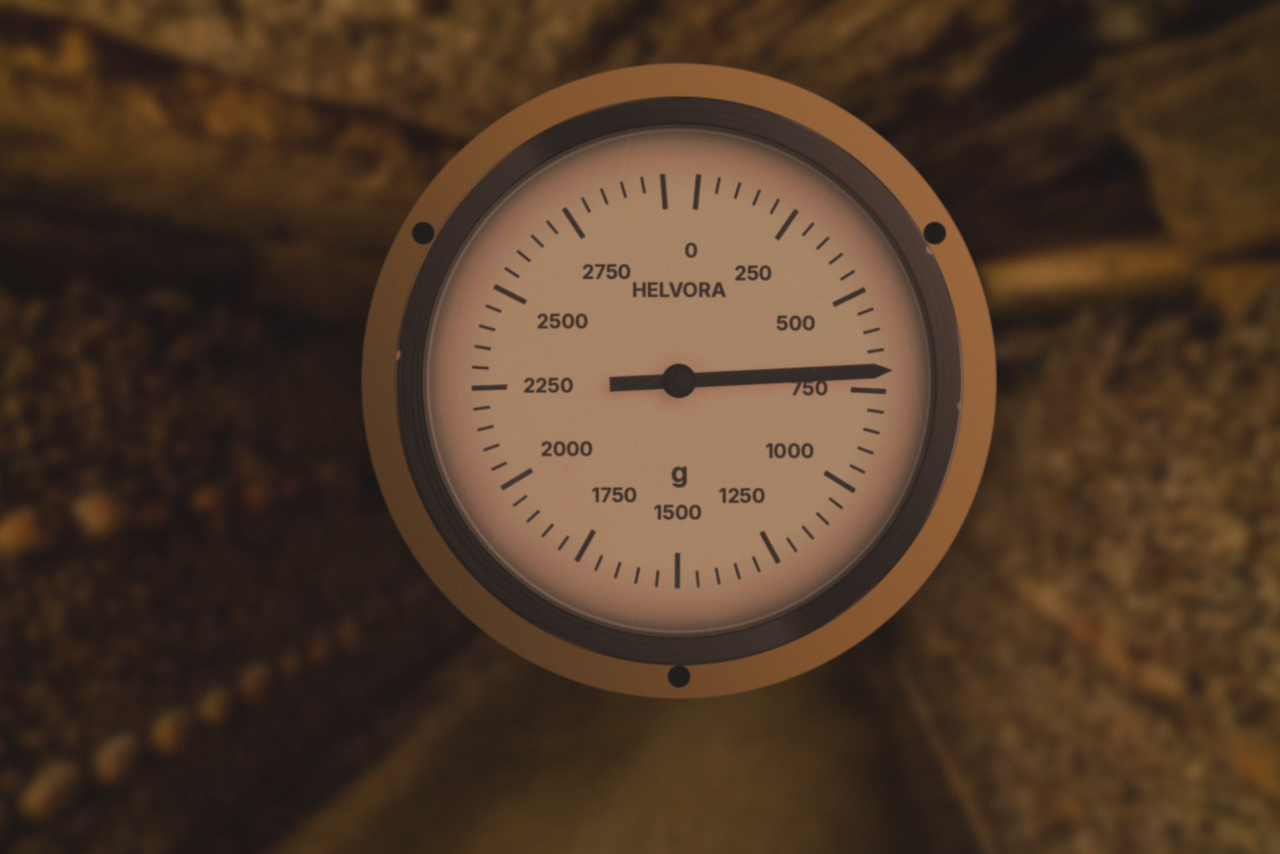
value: 700,g
